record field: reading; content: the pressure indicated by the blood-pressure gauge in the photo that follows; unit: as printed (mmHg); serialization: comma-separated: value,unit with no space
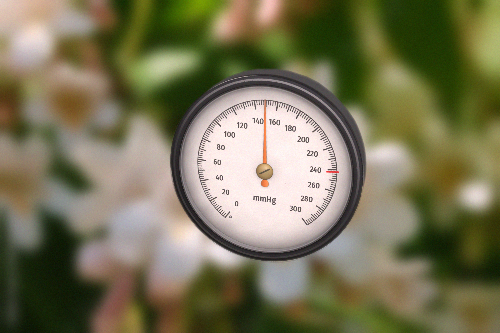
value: 150,mmHg
